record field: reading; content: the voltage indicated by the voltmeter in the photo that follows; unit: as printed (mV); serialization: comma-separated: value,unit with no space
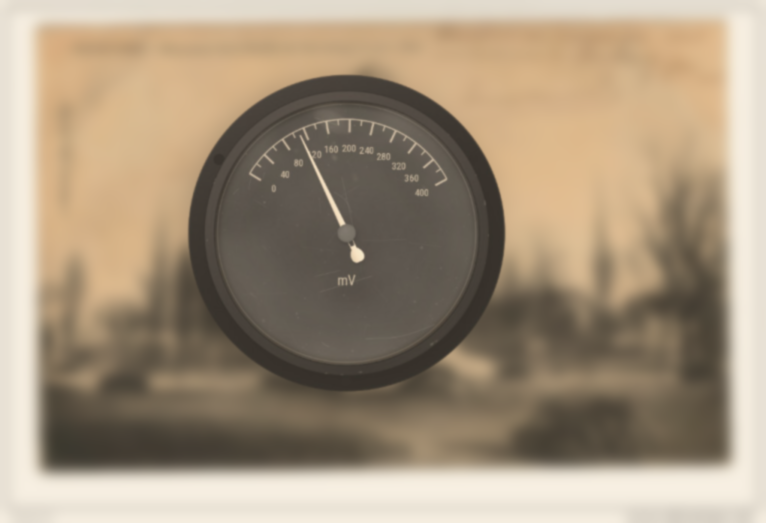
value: 110,mV
